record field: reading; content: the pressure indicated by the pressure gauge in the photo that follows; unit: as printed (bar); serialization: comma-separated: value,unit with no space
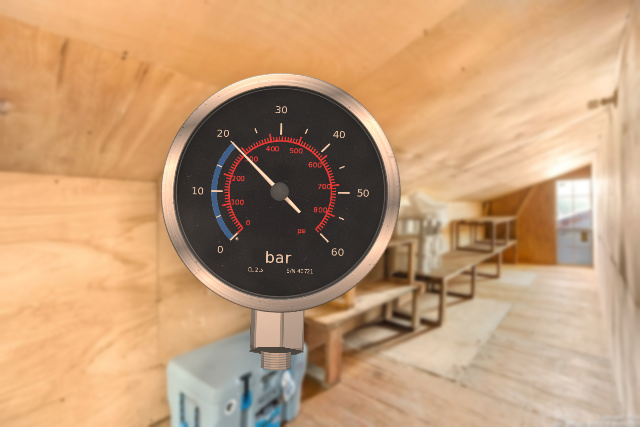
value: 20,bar
